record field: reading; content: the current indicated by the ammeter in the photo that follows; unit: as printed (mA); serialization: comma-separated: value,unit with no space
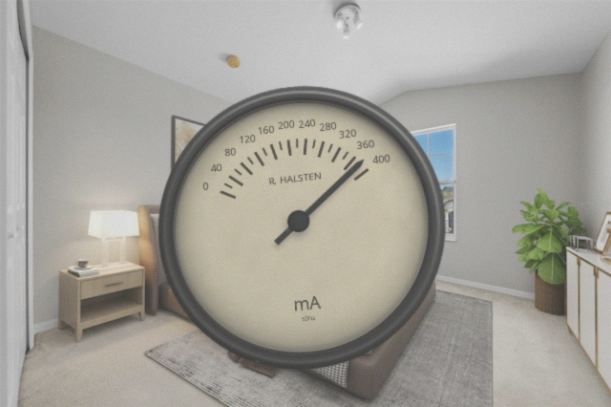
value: 380,mA
